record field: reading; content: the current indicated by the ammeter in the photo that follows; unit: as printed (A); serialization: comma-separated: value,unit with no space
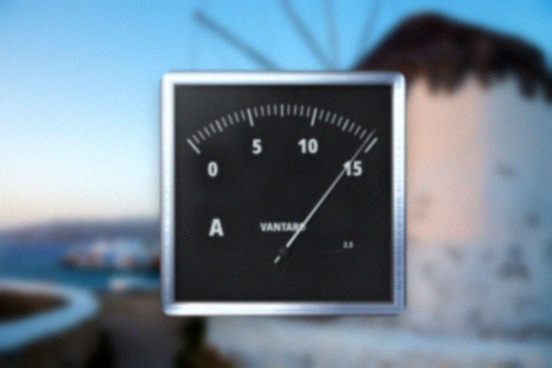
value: 14.5,A
